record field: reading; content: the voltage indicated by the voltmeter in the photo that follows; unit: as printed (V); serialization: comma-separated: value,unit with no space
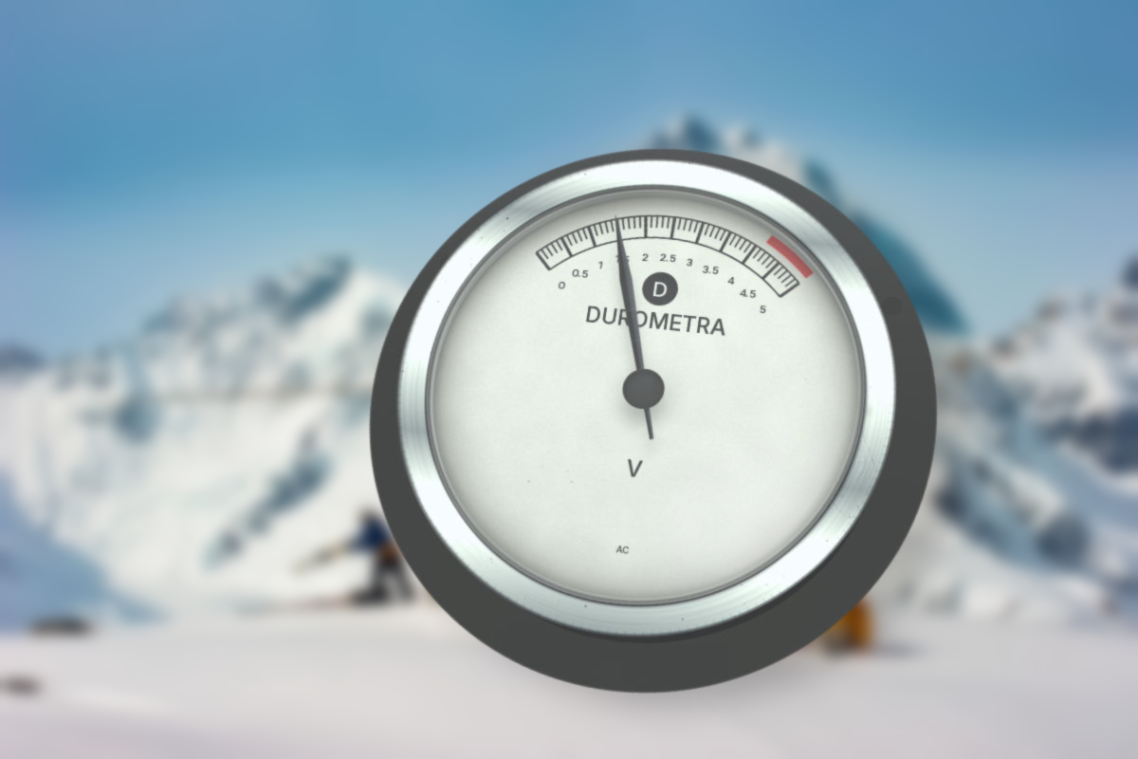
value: 1.5,V
